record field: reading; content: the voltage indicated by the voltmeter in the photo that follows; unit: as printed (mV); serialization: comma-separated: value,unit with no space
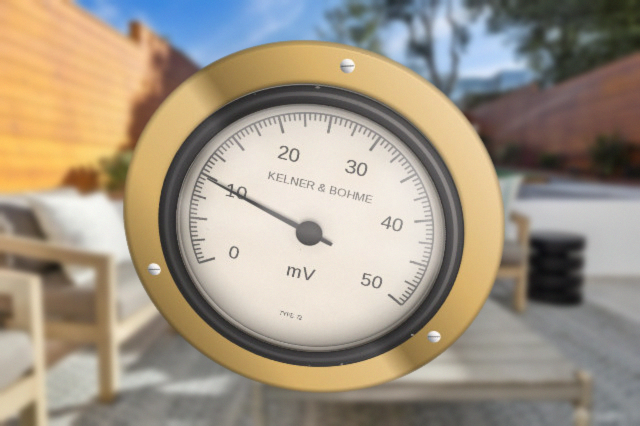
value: 10,mV
